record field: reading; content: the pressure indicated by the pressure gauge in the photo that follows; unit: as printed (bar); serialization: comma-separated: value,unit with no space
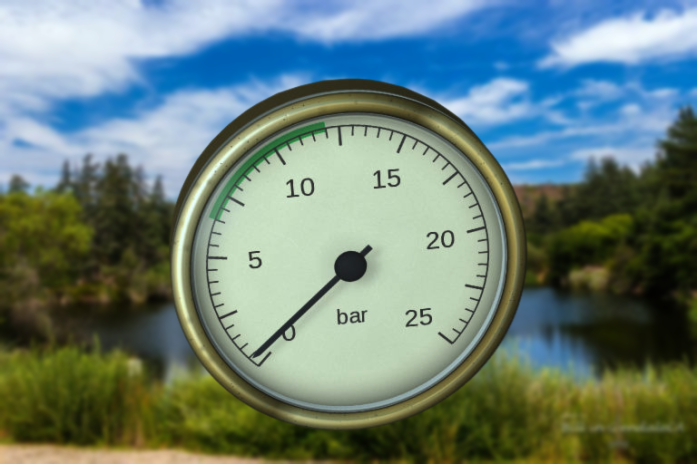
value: 0.5,bar
